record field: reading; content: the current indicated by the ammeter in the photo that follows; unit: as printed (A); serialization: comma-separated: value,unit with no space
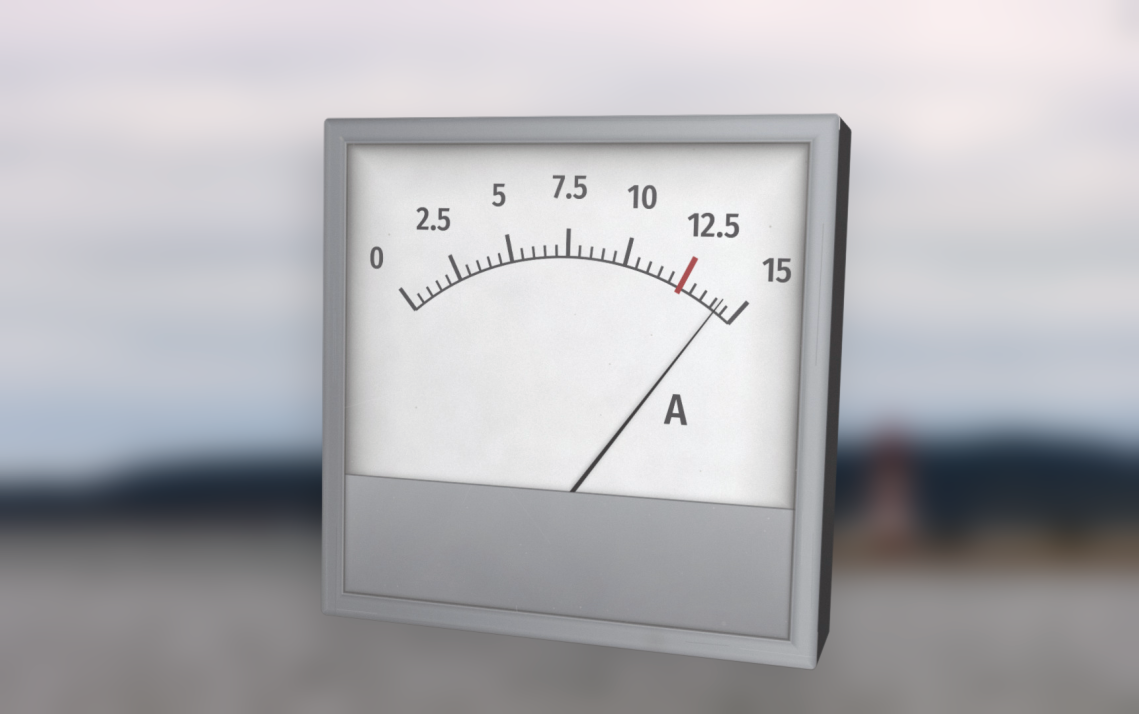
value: 14.25,A
